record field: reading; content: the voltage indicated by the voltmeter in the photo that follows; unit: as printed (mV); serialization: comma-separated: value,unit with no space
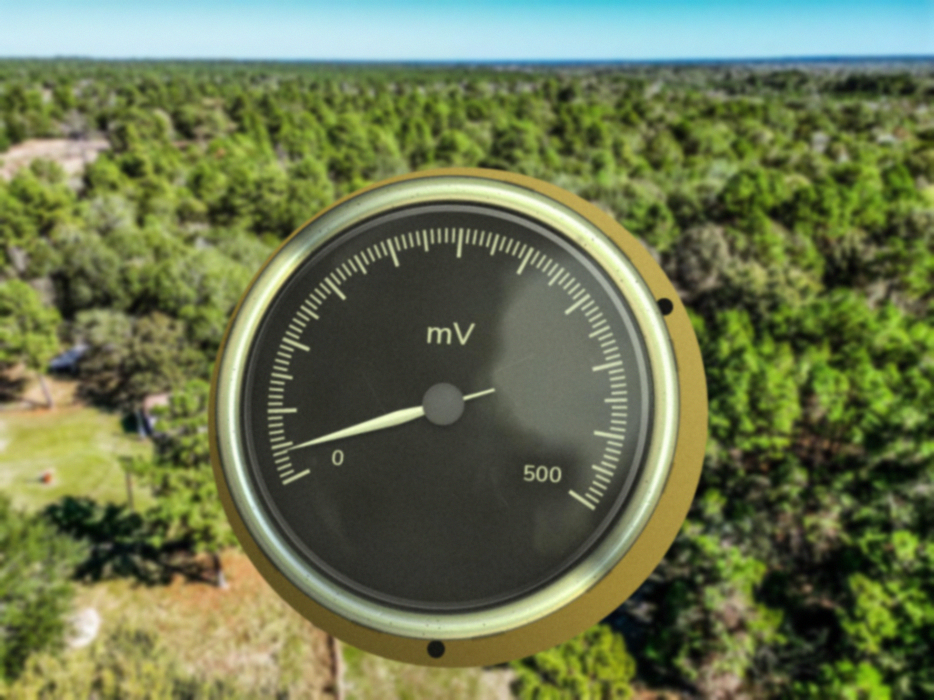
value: 20,mV
